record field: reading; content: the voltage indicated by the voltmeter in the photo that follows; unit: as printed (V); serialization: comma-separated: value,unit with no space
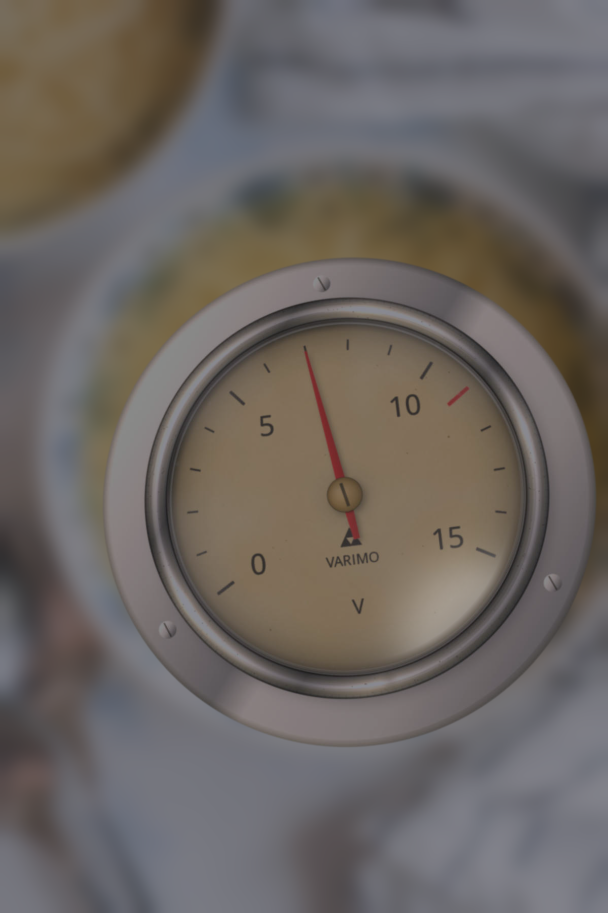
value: 7,V
